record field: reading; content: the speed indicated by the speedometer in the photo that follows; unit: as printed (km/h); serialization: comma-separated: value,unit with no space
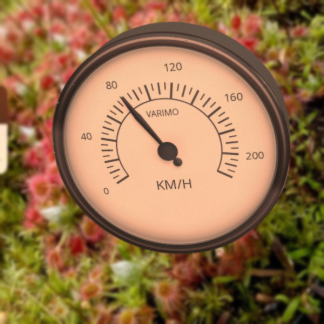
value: 80,km/h
